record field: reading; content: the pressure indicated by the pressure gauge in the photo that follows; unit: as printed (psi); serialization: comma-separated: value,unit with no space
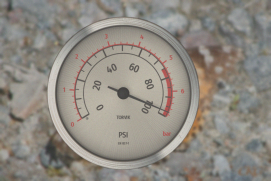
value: 97.5,psi
